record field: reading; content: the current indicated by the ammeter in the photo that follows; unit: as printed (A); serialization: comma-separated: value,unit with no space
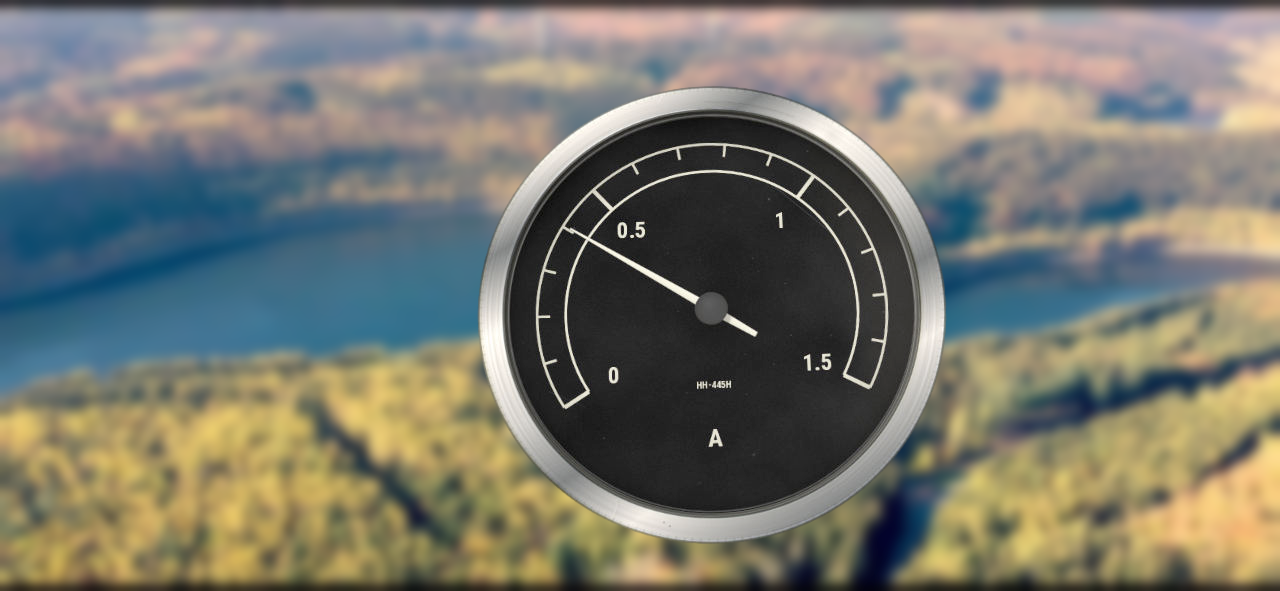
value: 0.4,A
